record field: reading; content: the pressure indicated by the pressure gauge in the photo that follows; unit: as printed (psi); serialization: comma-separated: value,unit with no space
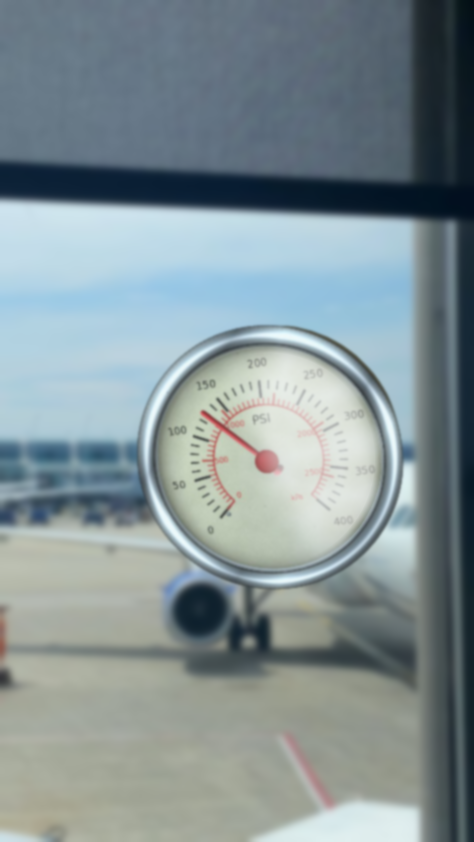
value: 130,psi
